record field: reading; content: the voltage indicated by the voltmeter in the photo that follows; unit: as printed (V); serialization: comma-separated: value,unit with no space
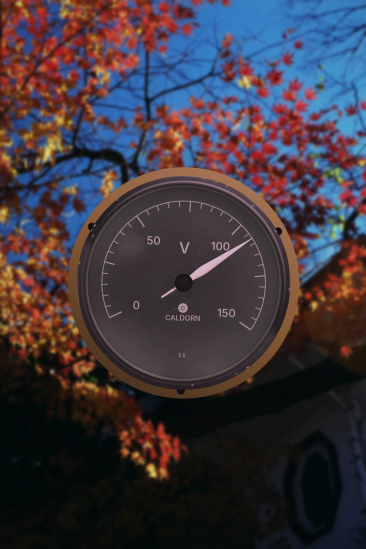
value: 107.5,V
